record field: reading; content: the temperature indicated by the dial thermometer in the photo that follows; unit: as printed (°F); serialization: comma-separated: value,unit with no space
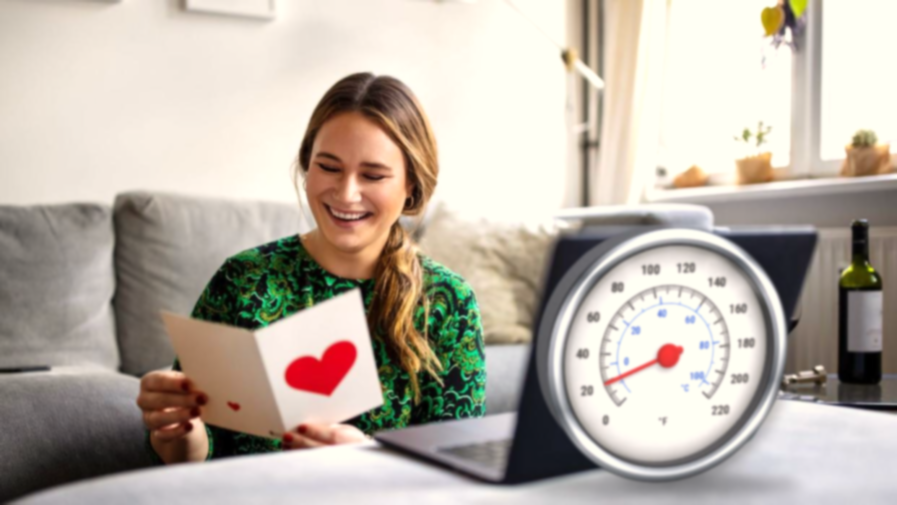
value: 20,°F
